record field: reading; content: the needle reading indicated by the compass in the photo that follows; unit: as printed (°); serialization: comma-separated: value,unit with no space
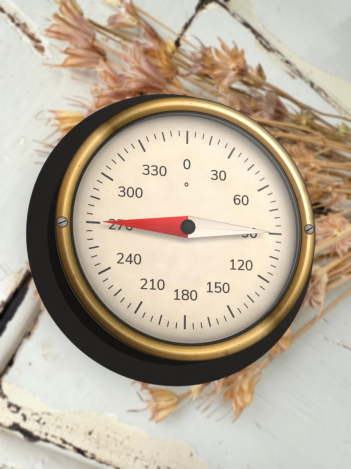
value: 270,°
